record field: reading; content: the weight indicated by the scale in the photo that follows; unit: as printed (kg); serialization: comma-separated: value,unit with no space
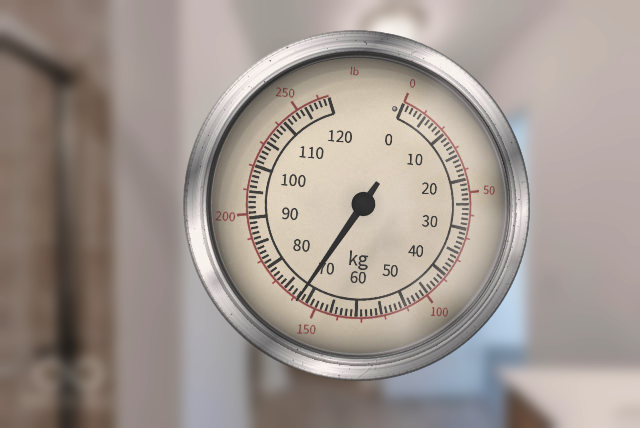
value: 72,kg
